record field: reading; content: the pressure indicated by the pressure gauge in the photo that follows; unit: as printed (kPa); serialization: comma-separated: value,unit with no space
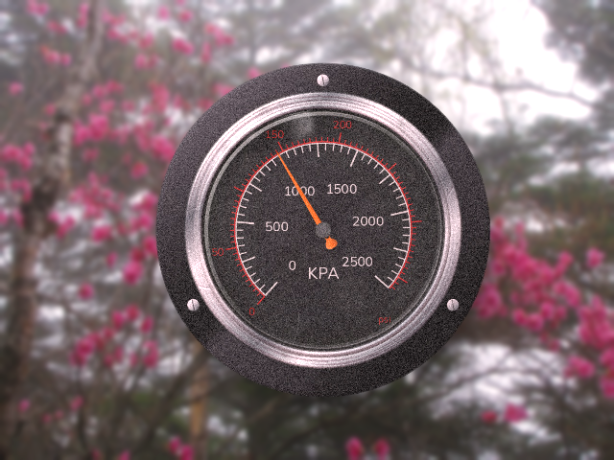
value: 1000,kPa
